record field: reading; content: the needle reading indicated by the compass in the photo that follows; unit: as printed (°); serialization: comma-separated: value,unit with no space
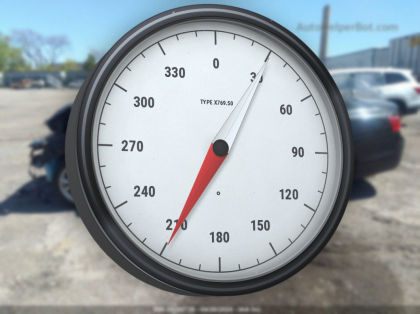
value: 210,°
